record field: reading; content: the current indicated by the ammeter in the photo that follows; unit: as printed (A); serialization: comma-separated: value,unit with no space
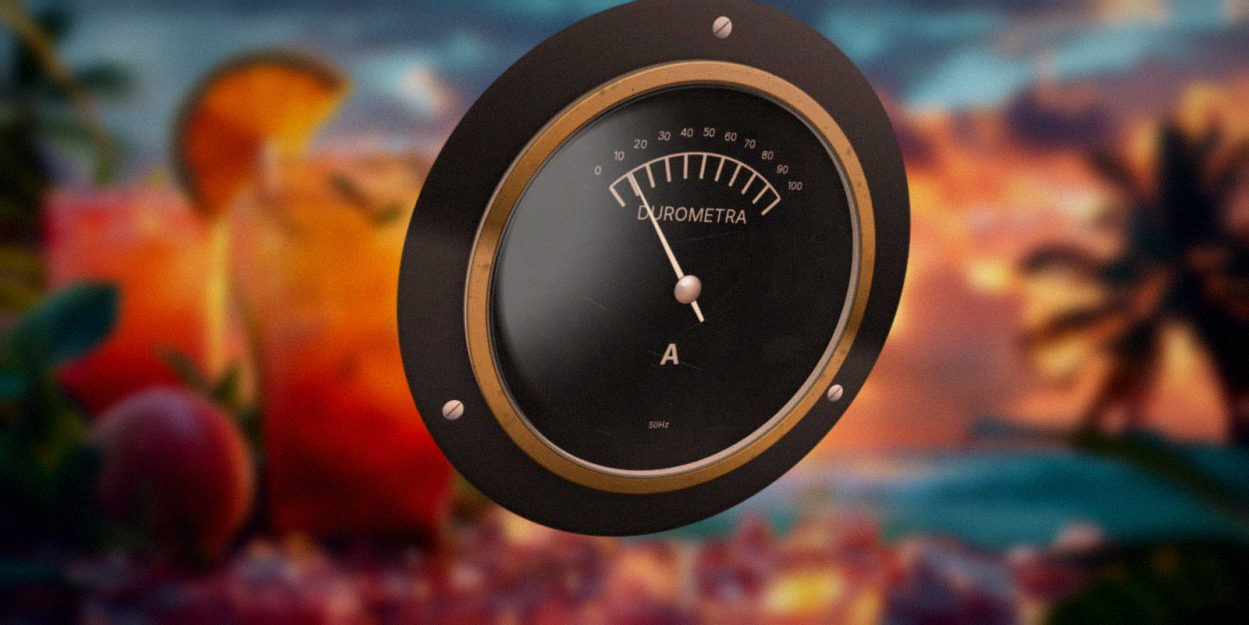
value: 10,A
